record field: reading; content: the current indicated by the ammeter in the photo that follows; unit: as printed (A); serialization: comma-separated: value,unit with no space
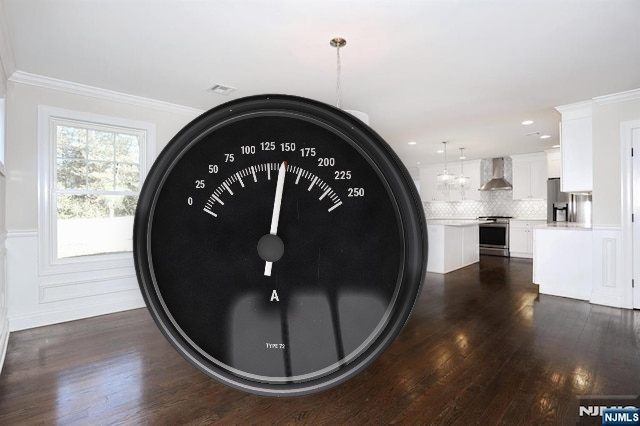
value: 150,A
